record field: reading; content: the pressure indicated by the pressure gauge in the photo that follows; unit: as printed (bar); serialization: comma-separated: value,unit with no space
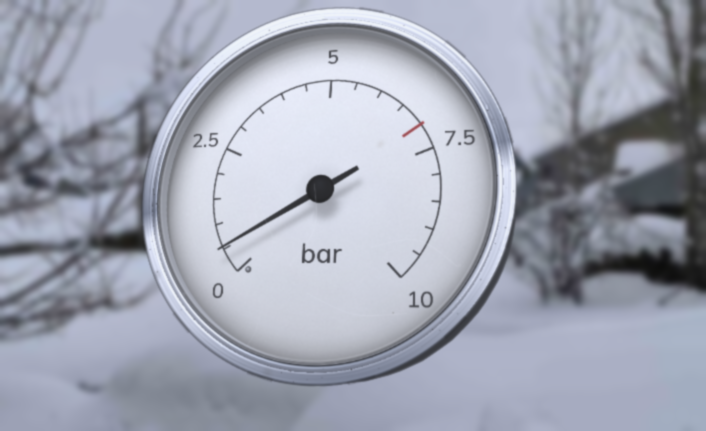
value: 0.5,bar
